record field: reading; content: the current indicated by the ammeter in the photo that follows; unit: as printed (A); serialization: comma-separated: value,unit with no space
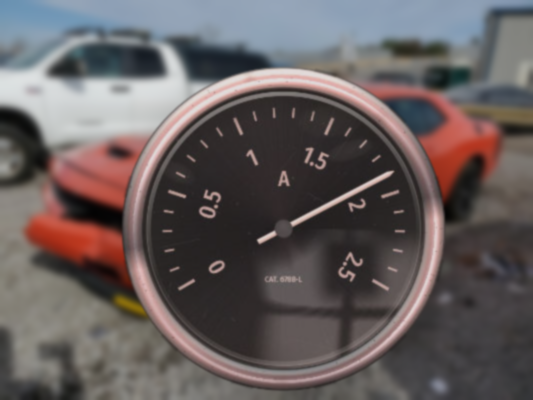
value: 1.9,A
